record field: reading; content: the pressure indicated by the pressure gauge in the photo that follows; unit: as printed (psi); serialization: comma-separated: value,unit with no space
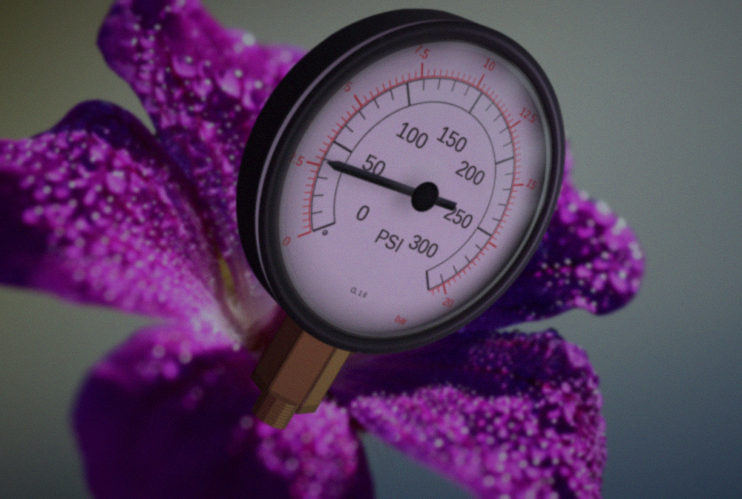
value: 40,psi
